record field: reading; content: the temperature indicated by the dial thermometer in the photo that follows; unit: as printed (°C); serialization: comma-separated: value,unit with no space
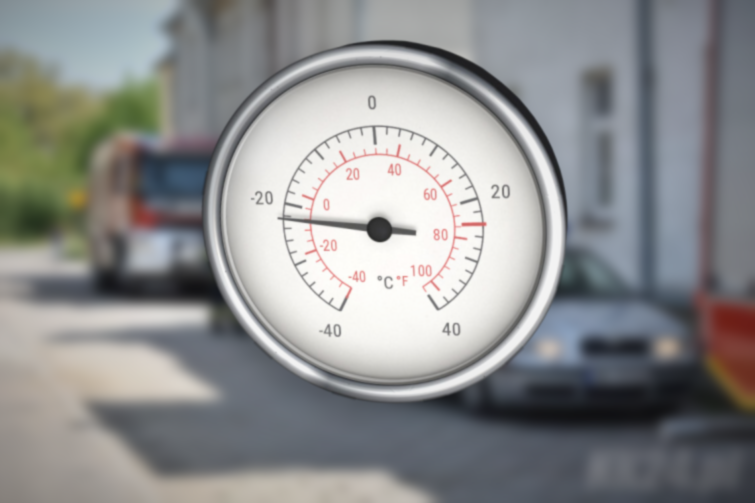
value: -22,°C
